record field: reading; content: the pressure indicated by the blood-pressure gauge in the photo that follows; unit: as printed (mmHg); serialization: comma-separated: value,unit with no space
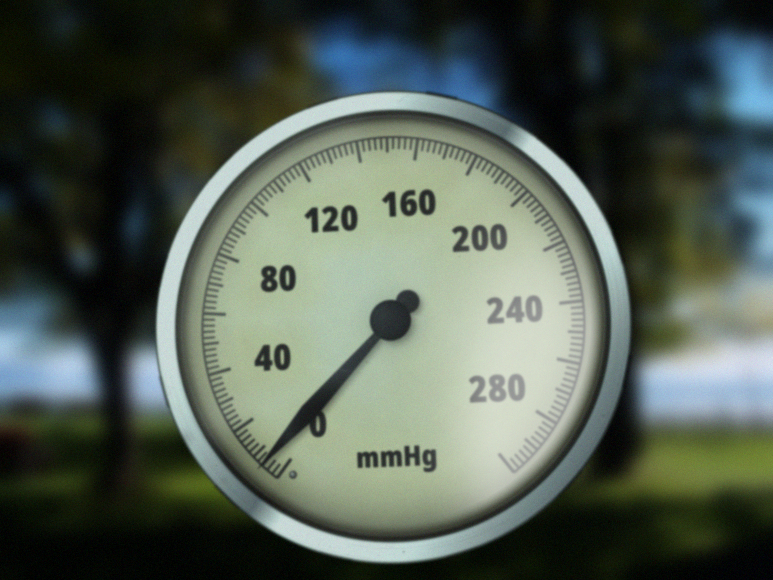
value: 6,mmHg
